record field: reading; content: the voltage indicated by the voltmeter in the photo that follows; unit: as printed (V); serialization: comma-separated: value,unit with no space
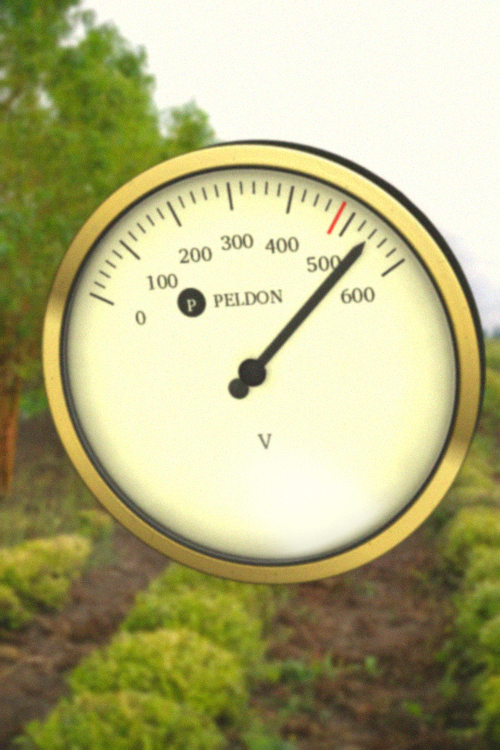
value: 540,V
